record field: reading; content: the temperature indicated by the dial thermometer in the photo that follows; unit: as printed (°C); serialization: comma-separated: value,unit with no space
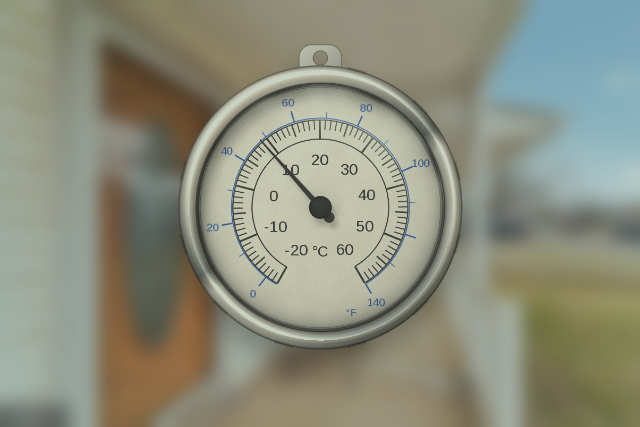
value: 9,°C
